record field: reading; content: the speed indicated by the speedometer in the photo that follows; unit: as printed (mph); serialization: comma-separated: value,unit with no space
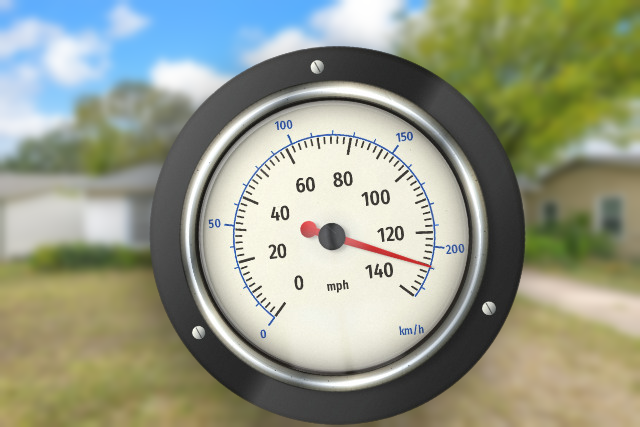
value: 130,mph
